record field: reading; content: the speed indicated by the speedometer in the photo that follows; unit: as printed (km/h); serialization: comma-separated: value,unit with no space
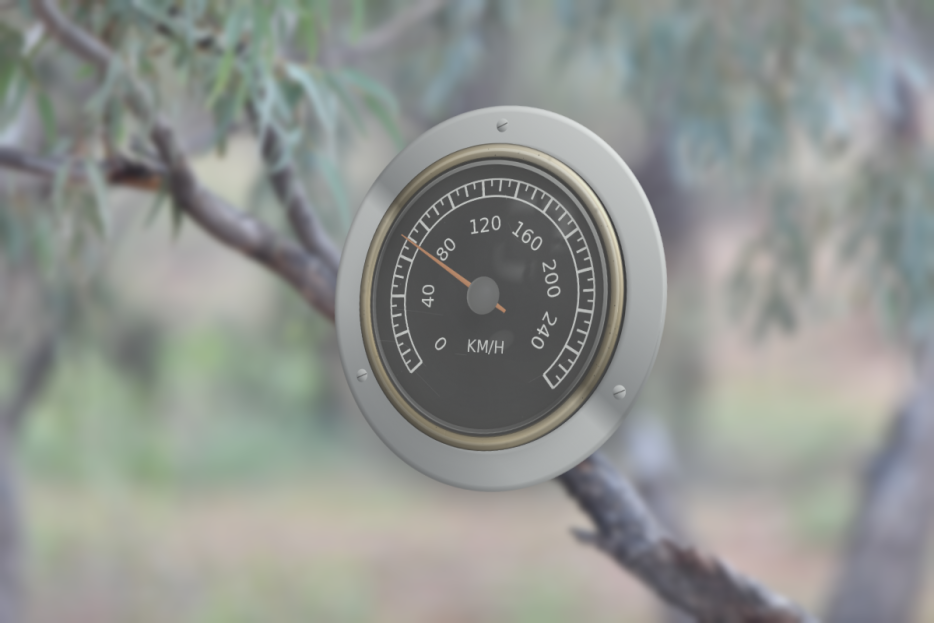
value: 70,km/h
